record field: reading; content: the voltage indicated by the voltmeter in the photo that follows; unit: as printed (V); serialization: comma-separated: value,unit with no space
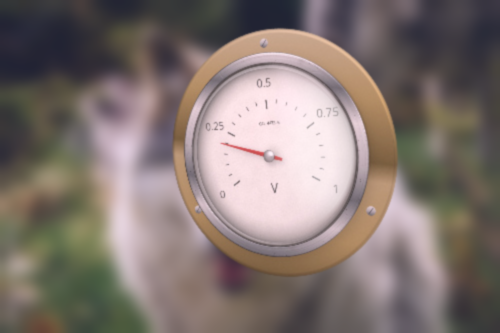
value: 0.2,V
